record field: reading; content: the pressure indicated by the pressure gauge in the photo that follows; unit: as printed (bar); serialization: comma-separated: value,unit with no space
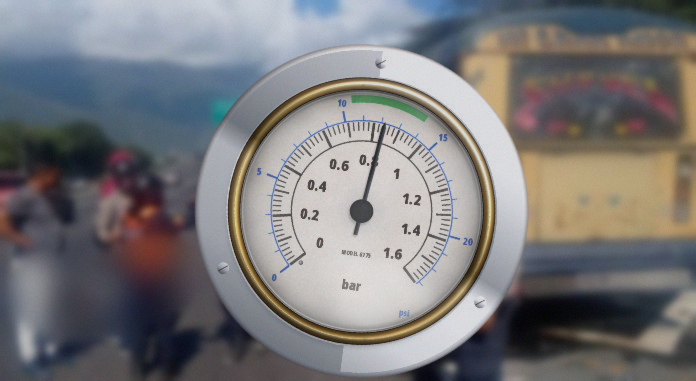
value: 0.84,bar
